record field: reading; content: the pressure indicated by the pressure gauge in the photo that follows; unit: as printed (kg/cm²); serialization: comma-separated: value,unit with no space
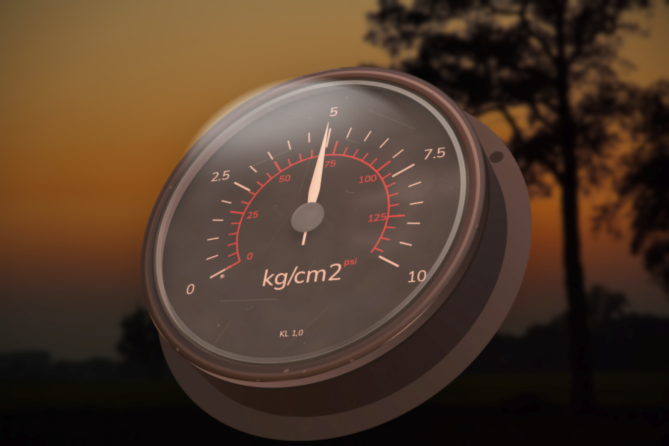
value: 5,kg/cm²
